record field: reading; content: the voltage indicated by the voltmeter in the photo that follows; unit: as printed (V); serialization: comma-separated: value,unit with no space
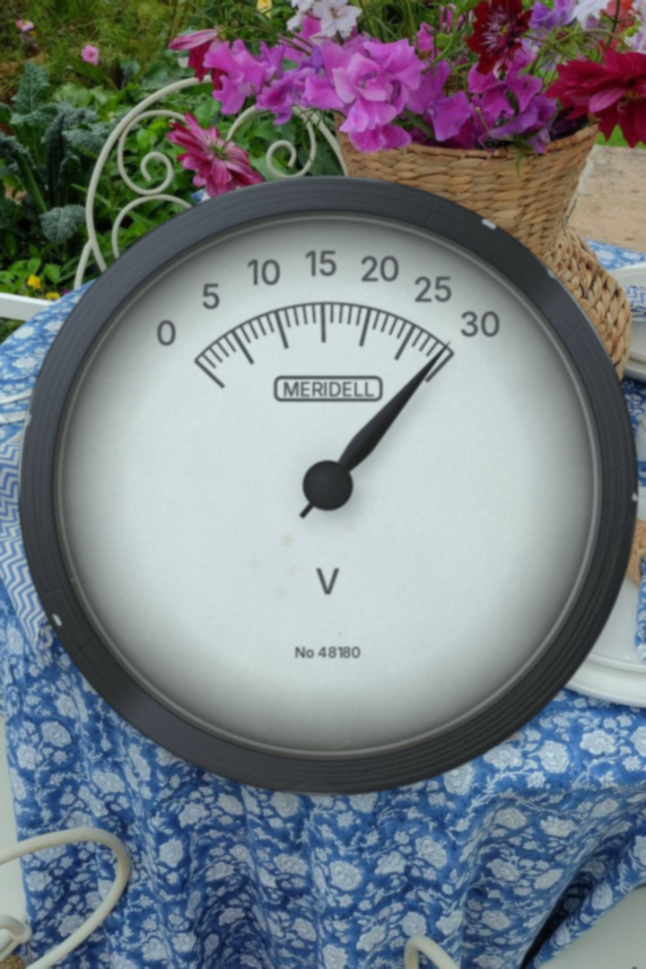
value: 29,V
